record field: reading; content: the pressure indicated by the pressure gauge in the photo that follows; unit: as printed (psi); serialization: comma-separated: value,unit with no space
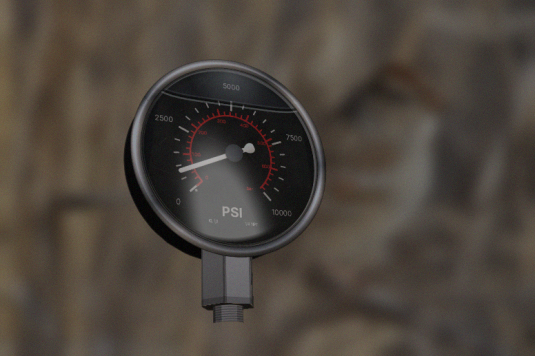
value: 750,psi
